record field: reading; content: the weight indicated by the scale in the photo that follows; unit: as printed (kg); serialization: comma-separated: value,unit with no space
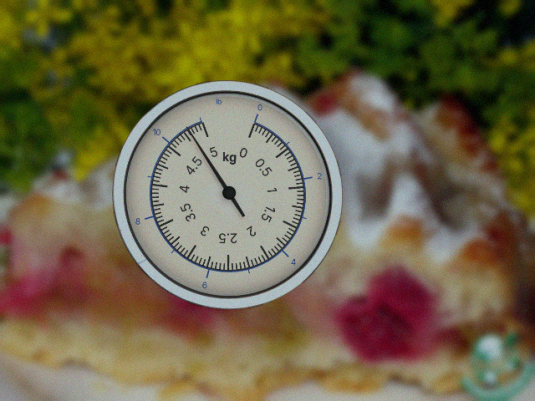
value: 4.8,kg
